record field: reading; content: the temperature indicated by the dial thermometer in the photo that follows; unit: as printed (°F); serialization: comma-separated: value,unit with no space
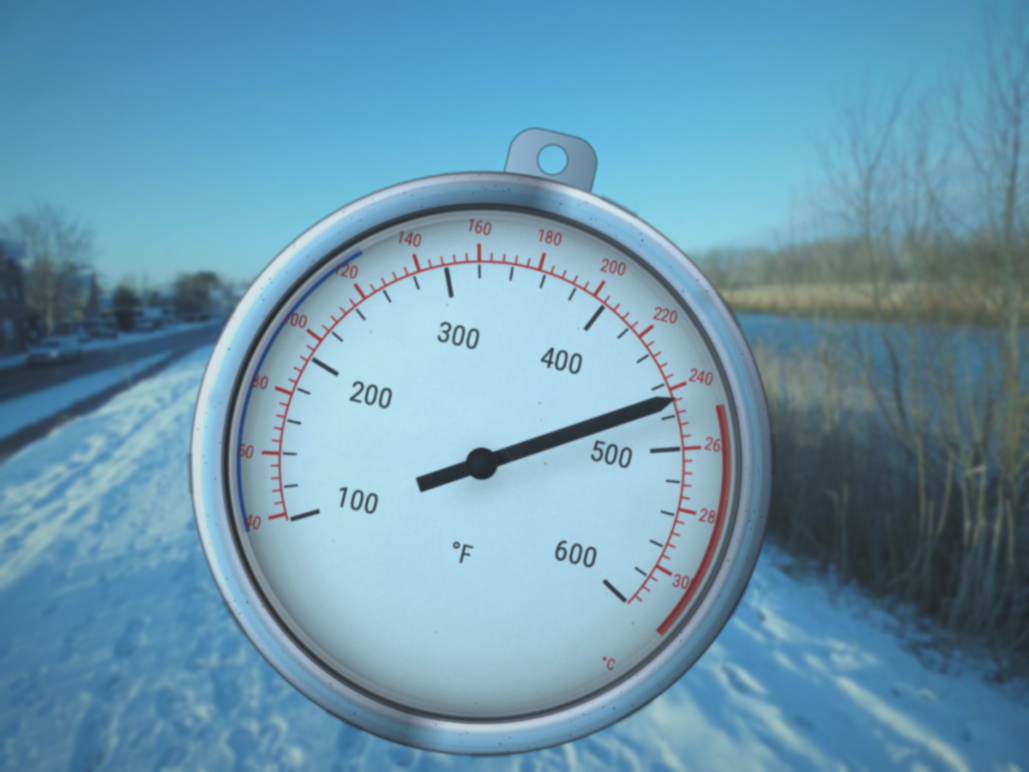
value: 470,°F
